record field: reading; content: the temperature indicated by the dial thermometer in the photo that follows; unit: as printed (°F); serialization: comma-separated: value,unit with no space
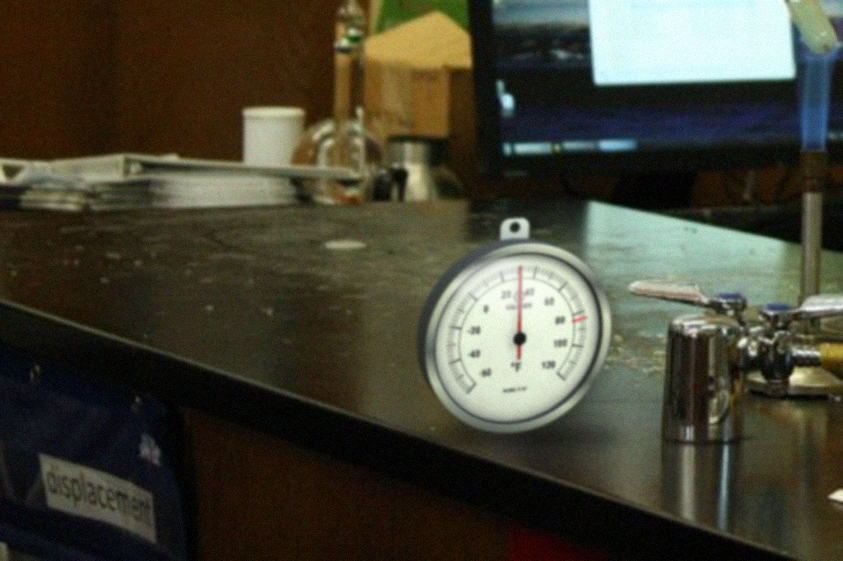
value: 30,°F
